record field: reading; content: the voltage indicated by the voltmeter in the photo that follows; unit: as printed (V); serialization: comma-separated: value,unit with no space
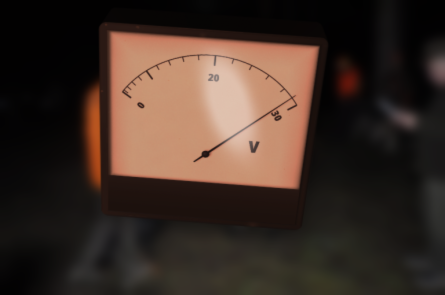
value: 29,V
